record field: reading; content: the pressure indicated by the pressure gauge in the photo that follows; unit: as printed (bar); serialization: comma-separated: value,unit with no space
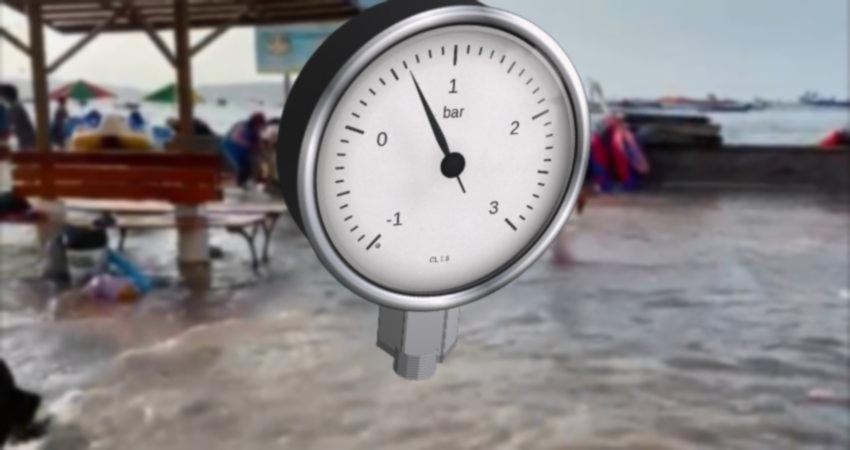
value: 0.6,bar
